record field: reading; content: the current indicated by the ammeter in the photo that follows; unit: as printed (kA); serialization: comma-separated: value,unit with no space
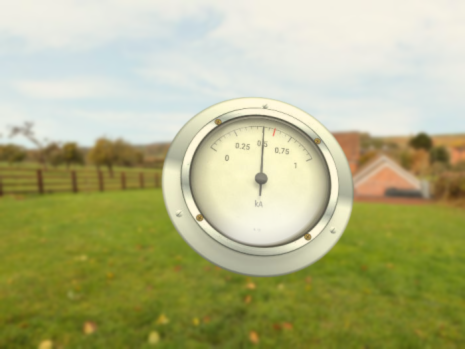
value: 0.5,kA
